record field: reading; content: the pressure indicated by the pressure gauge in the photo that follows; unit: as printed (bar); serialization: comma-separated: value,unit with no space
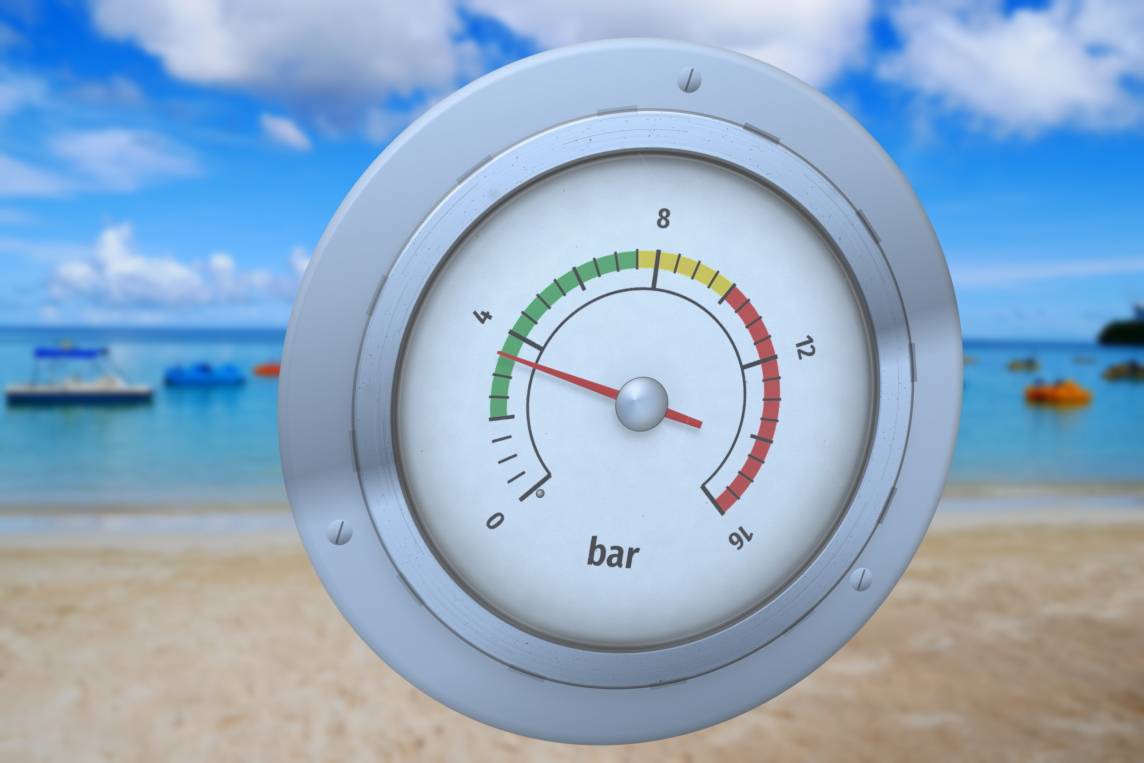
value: 3.5,bar
